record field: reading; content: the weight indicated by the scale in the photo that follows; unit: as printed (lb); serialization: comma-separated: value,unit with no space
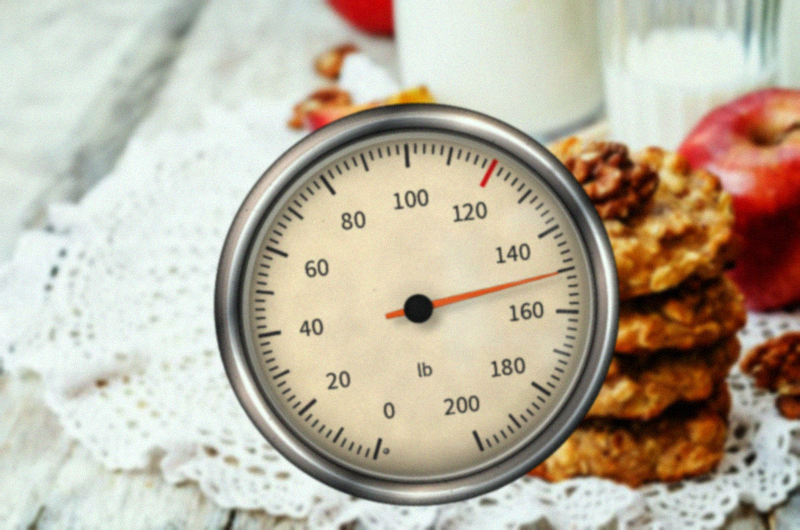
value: 150,lb
